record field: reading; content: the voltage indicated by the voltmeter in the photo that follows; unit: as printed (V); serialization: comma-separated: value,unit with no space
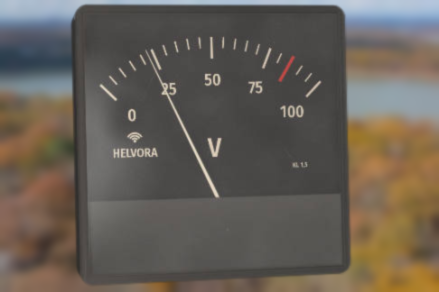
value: 22.5,V
